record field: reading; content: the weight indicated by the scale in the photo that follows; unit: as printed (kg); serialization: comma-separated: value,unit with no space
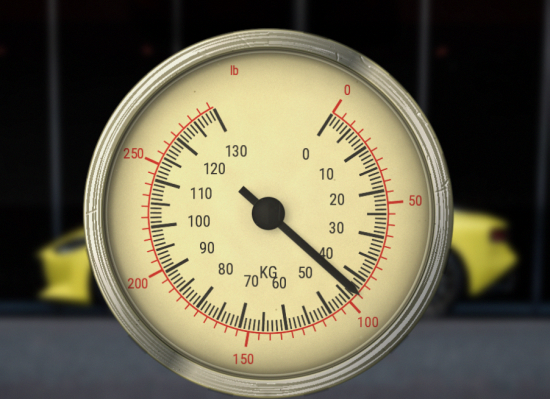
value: 43,kg
